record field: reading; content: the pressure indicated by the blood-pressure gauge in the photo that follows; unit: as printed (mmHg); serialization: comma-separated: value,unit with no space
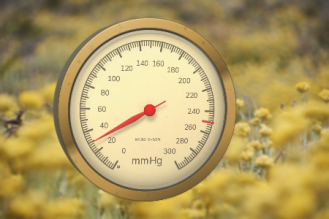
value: 30,mmHg
